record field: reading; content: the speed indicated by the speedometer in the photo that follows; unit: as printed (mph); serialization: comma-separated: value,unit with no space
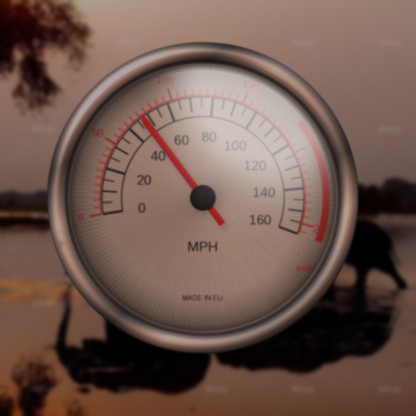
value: 47.5,mph
